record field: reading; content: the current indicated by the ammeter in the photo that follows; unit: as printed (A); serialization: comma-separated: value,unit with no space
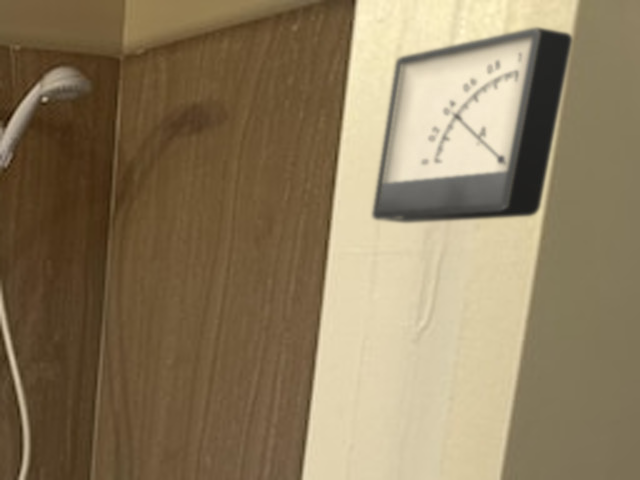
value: 0.4,A
